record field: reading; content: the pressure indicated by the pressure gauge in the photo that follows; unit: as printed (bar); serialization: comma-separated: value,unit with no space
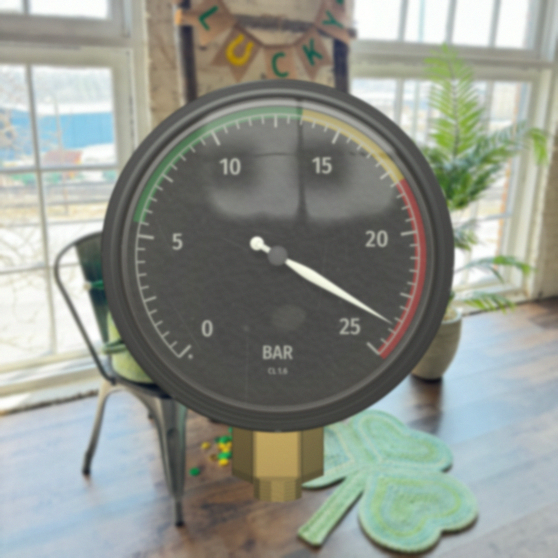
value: 23.75,bar
